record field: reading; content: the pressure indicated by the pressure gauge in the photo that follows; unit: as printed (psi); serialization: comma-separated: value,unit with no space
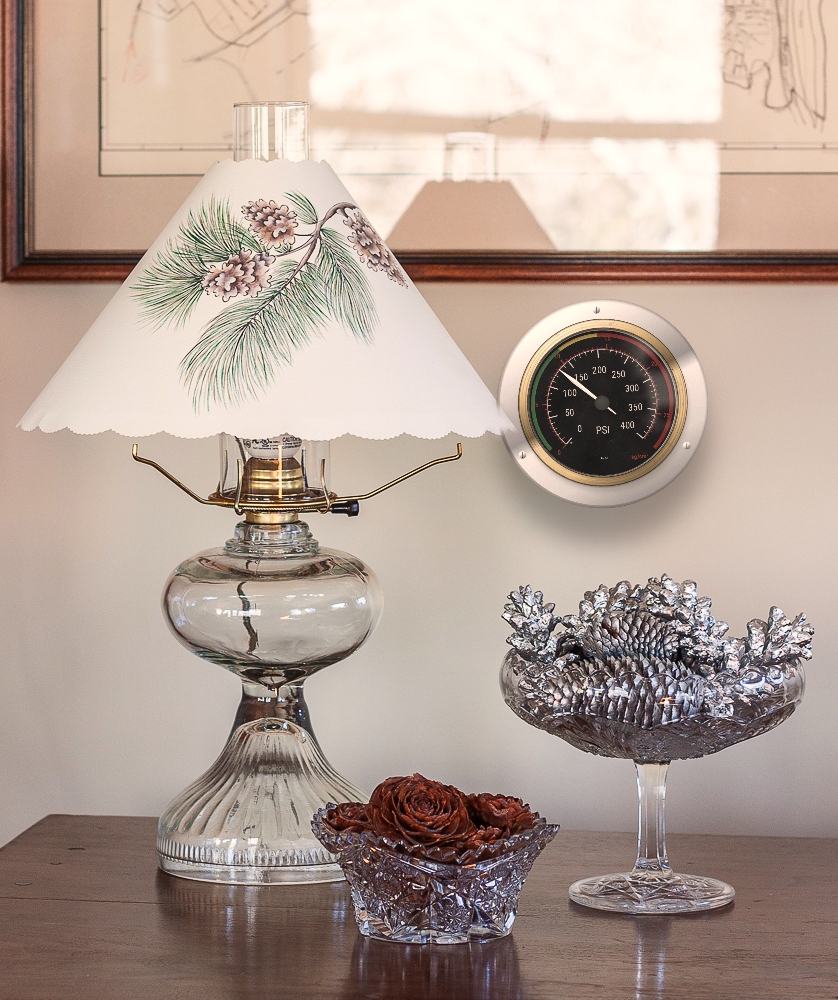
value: 130,psi
